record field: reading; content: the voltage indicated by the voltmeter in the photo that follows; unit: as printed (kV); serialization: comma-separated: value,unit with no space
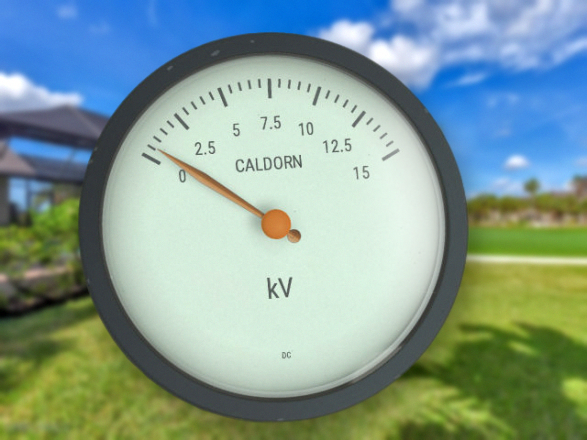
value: 0.5,kV
